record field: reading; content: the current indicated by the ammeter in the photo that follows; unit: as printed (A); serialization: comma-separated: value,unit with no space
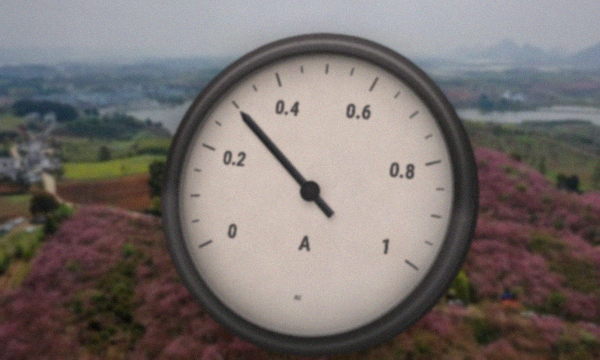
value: 0.3,A
